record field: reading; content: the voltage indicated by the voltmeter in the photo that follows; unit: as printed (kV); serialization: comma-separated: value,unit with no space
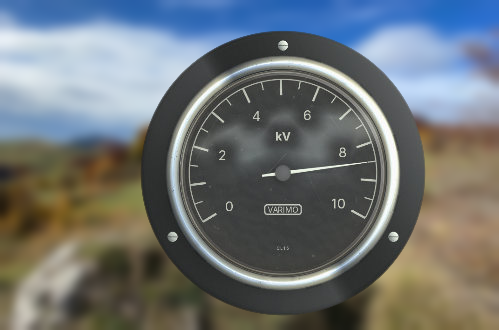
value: 8.5,kV
